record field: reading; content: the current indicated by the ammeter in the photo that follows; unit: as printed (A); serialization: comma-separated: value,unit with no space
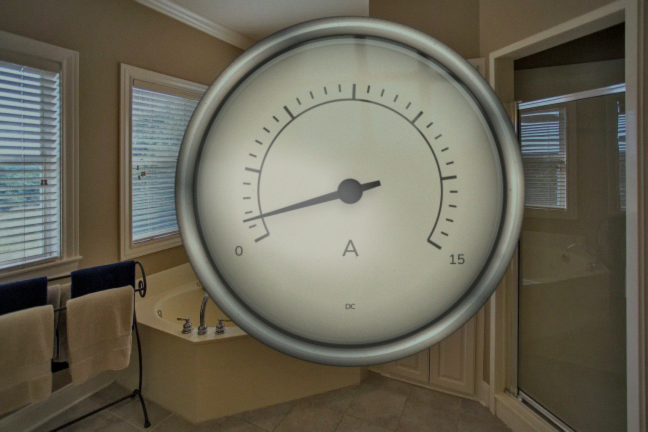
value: 0.75,A
